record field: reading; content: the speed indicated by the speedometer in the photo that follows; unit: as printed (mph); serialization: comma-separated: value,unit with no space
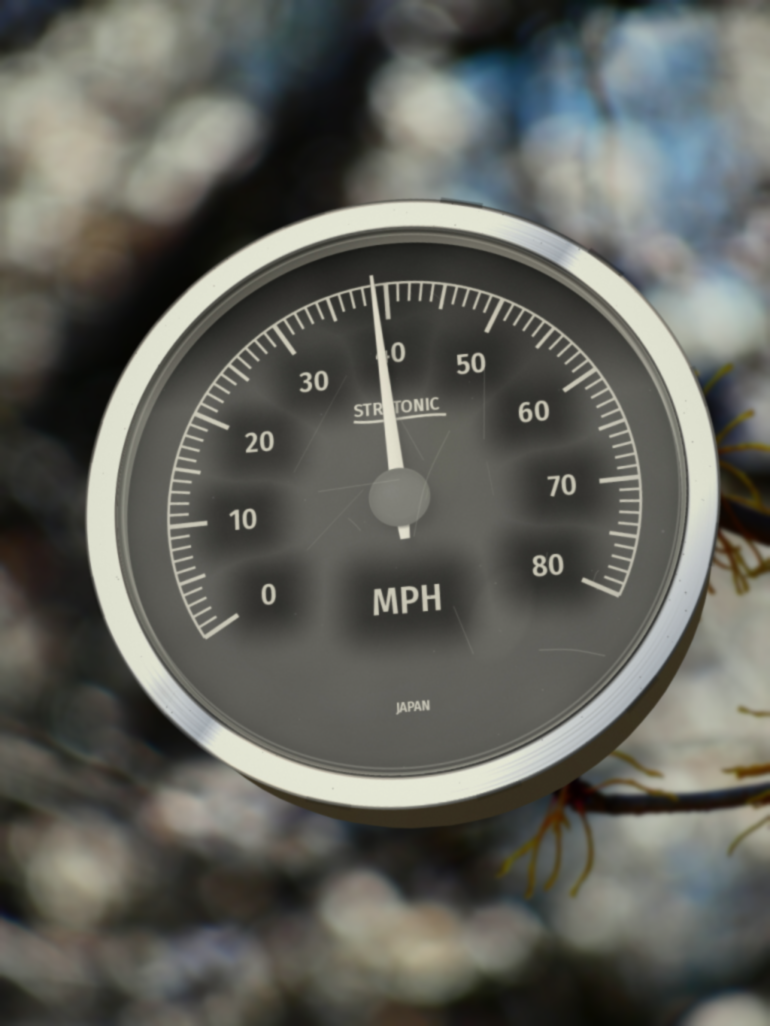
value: 39,mph
